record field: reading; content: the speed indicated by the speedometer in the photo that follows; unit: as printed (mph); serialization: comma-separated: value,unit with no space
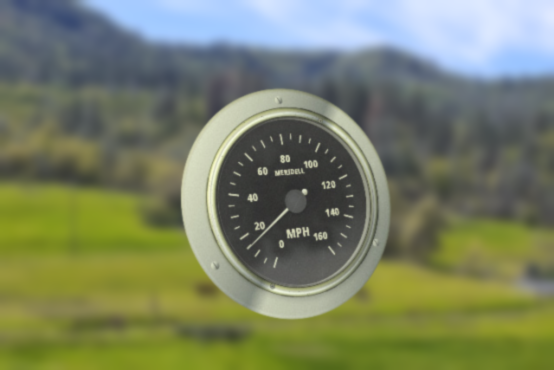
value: 15,mph
